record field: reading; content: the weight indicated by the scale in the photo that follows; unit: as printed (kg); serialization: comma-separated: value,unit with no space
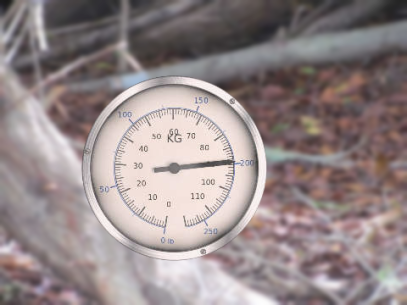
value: 90,kg
